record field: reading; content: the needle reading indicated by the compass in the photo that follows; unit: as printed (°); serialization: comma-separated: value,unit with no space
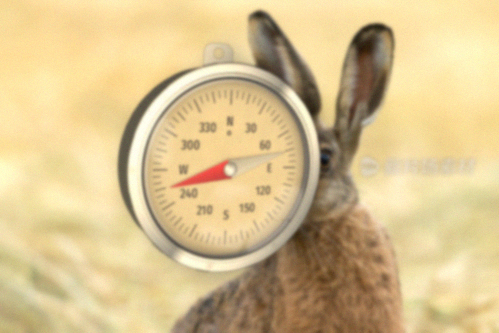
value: 255,°
